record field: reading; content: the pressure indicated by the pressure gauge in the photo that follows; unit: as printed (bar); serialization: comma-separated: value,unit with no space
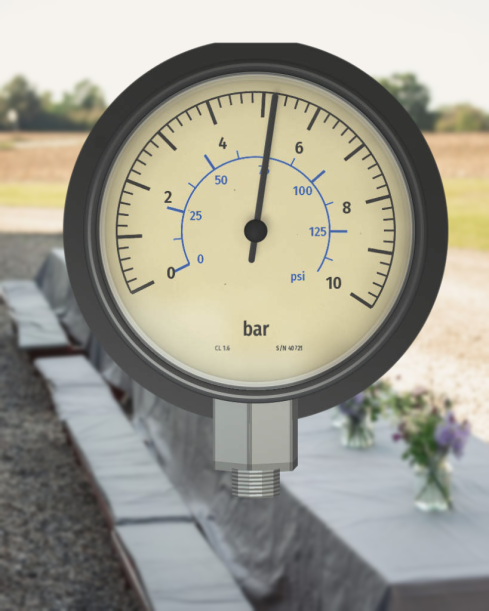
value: 5.2,bar
